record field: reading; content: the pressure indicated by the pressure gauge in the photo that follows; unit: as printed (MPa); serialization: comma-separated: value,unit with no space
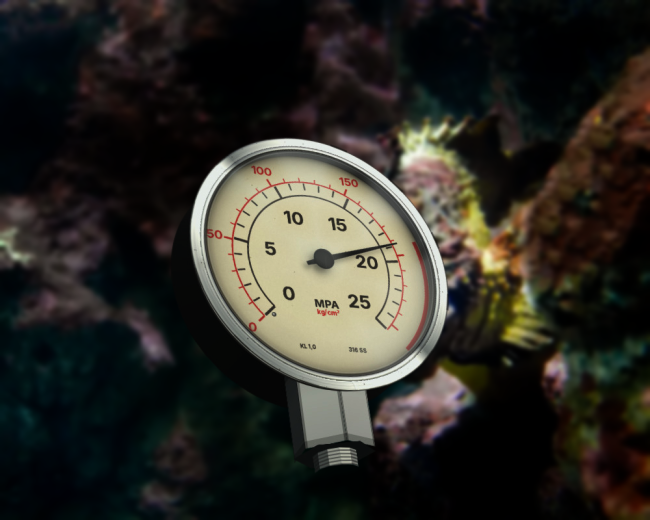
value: 19,MPa
